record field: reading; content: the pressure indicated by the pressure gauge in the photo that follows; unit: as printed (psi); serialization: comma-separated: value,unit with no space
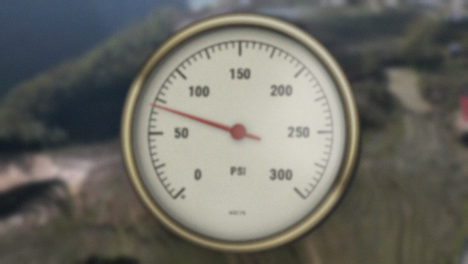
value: 70,psi
